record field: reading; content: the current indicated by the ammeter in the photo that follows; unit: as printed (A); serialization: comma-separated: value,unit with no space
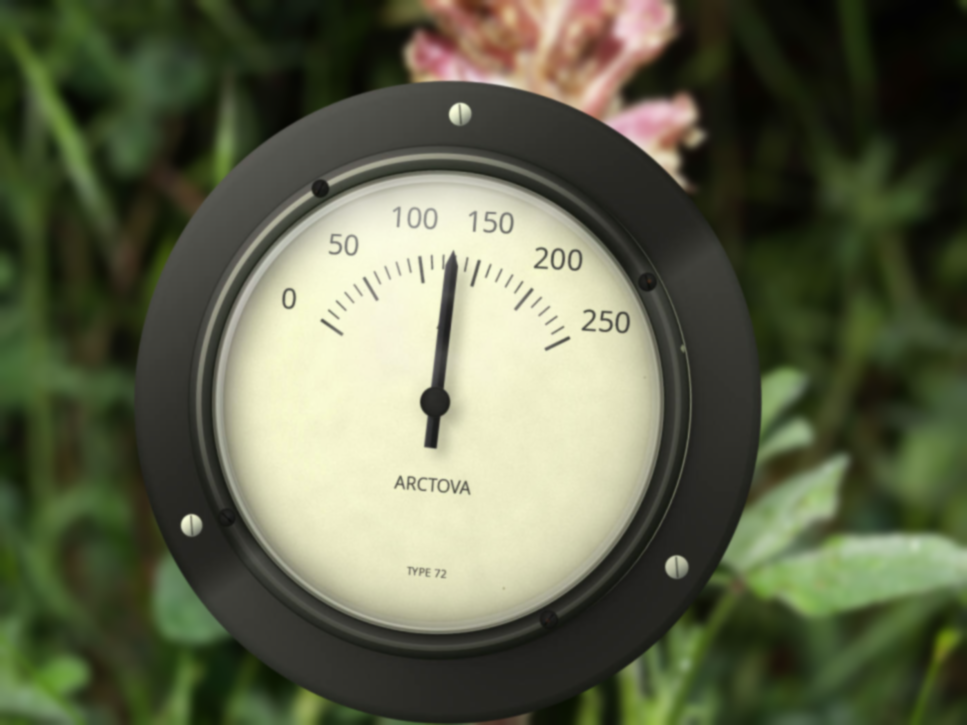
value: 130,A
